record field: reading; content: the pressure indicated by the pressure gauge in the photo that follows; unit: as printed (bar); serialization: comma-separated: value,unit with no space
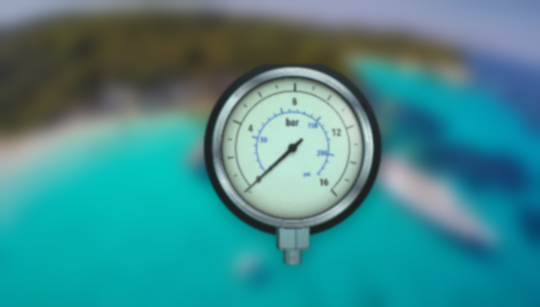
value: 0,bar
